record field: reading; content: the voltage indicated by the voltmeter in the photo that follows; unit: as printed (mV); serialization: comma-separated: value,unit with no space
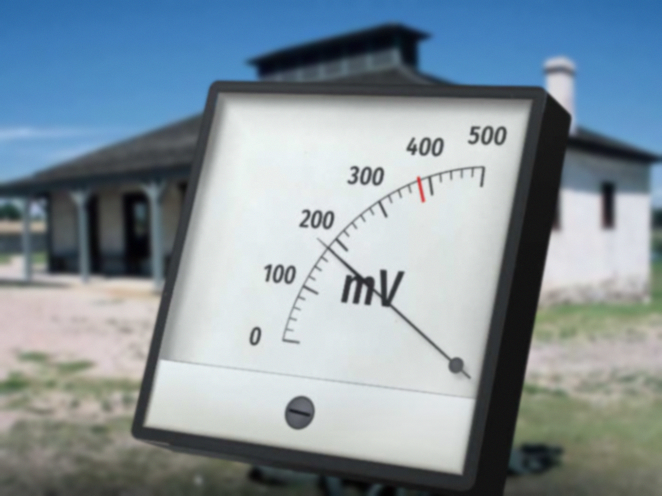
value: 180,mV
